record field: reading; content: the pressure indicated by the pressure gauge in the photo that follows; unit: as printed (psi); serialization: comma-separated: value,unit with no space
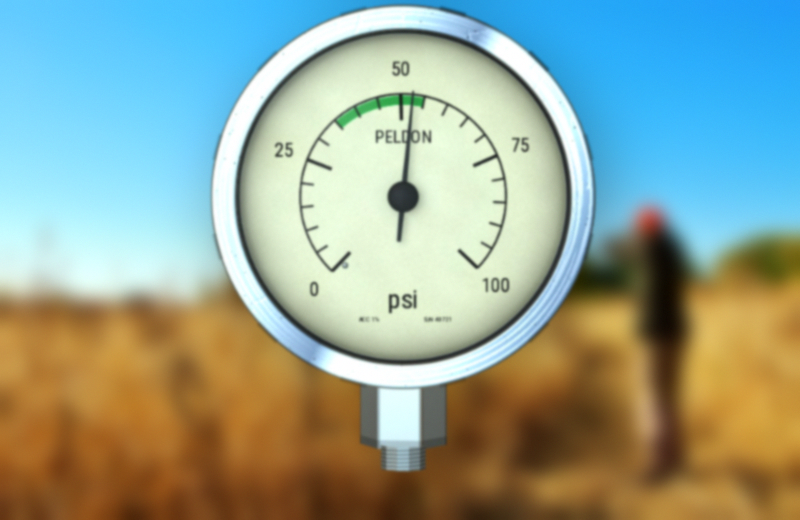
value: 52.5,psi
